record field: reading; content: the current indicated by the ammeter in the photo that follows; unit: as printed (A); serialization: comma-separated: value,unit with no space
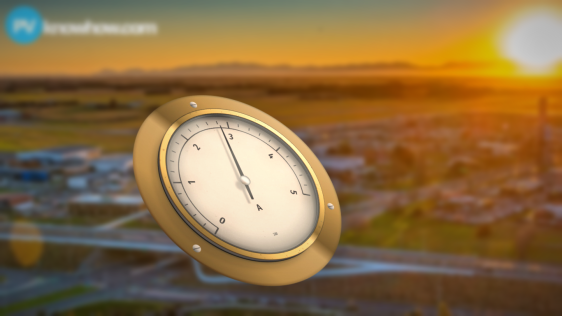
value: 2.8,A
